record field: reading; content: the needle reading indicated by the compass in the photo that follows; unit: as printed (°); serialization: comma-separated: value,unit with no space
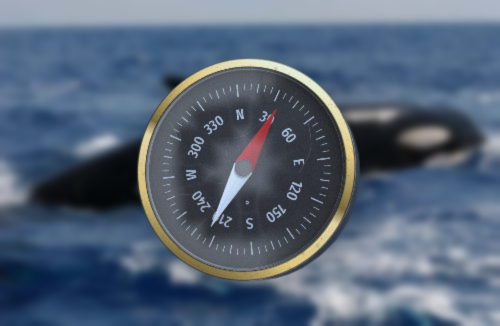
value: 35,°
